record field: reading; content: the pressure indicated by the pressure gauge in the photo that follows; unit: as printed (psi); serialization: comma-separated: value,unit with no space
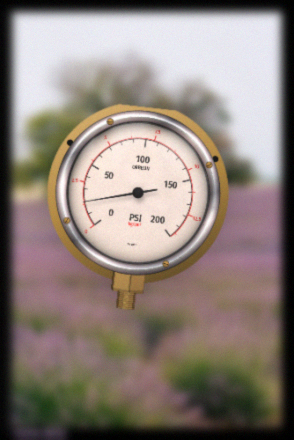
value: 20,psi
